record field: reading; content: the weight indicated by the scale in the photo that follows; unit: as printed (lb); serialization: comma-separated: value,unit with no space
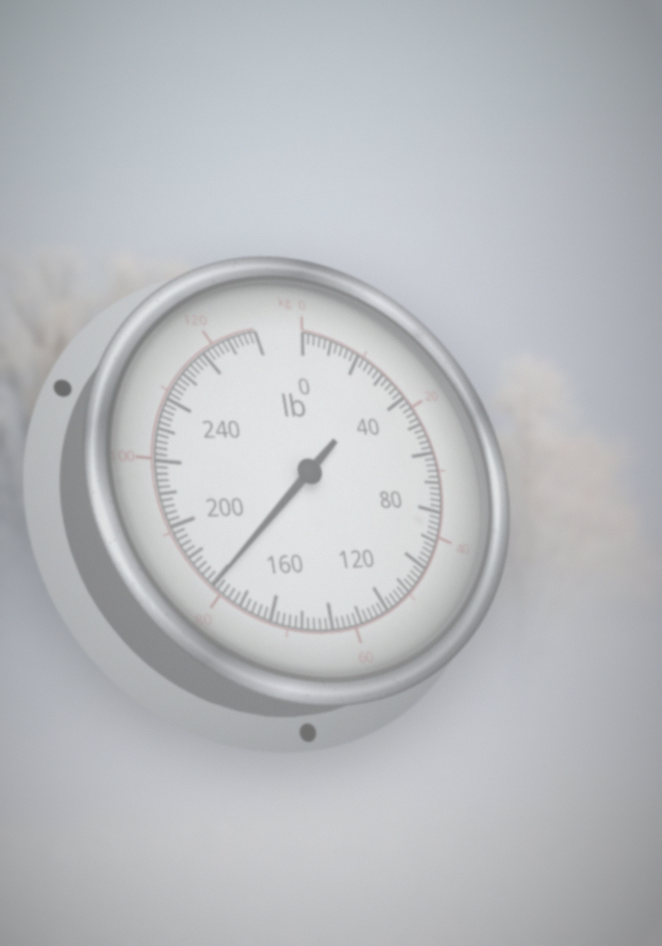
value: 180,lb
